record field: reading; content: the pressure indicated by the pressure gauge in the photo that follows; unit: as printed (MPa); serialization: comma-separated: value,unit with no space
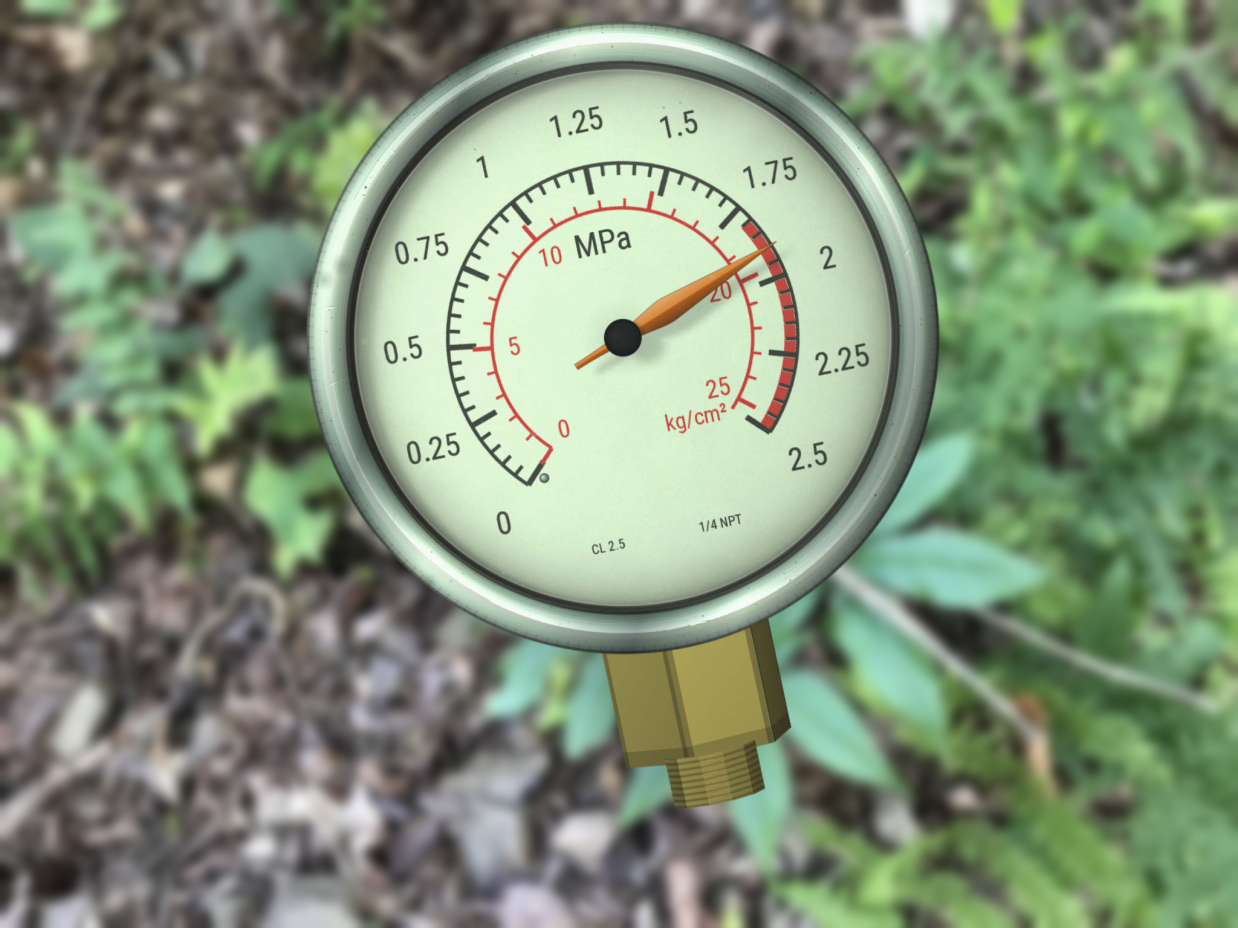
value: 1.9,MPa
